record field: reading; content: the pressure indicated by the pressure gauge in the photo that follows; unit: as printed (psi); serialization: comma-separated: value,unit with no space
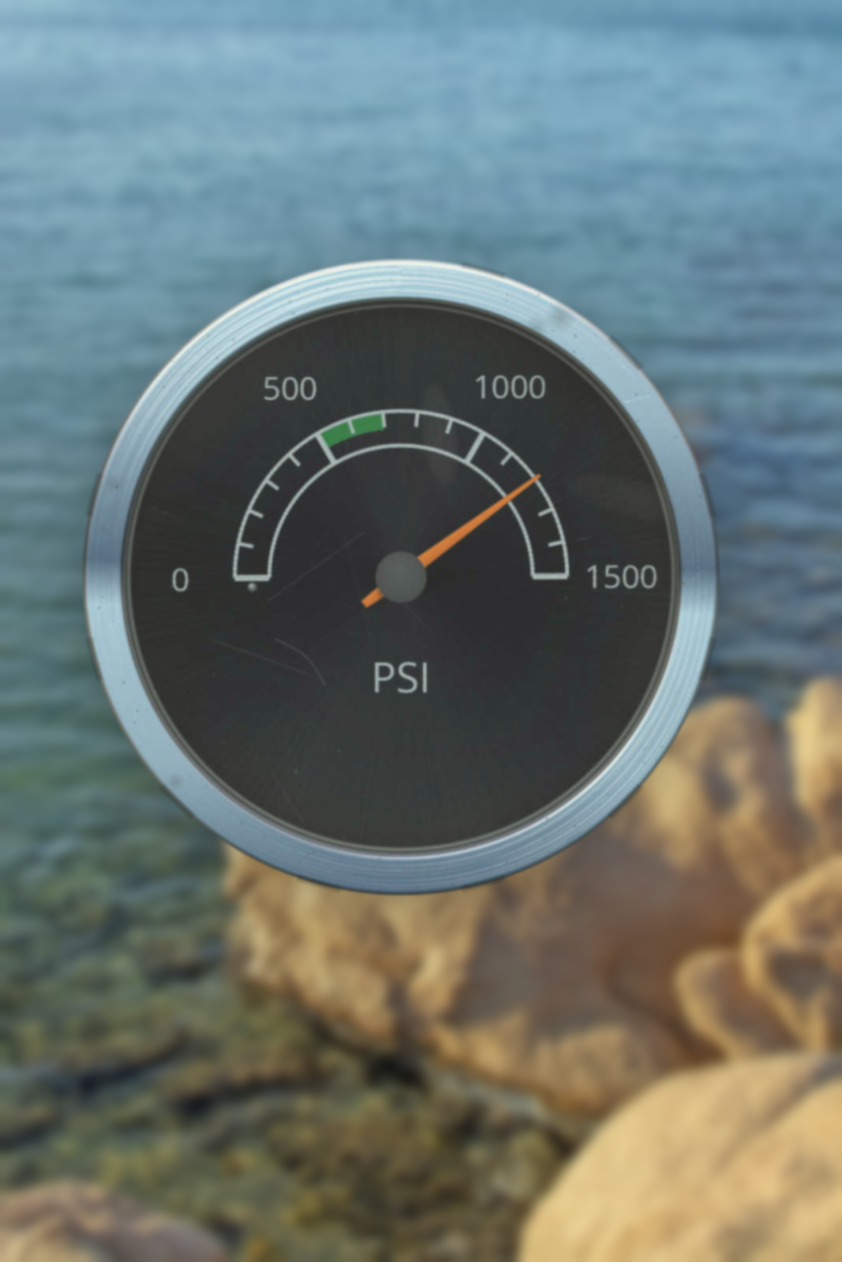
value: 1200,psi
